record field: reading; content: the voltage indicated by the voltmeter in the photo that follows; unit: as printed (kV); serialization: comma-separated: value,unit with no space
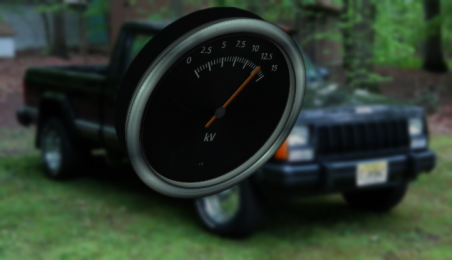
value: 12.5,kV
